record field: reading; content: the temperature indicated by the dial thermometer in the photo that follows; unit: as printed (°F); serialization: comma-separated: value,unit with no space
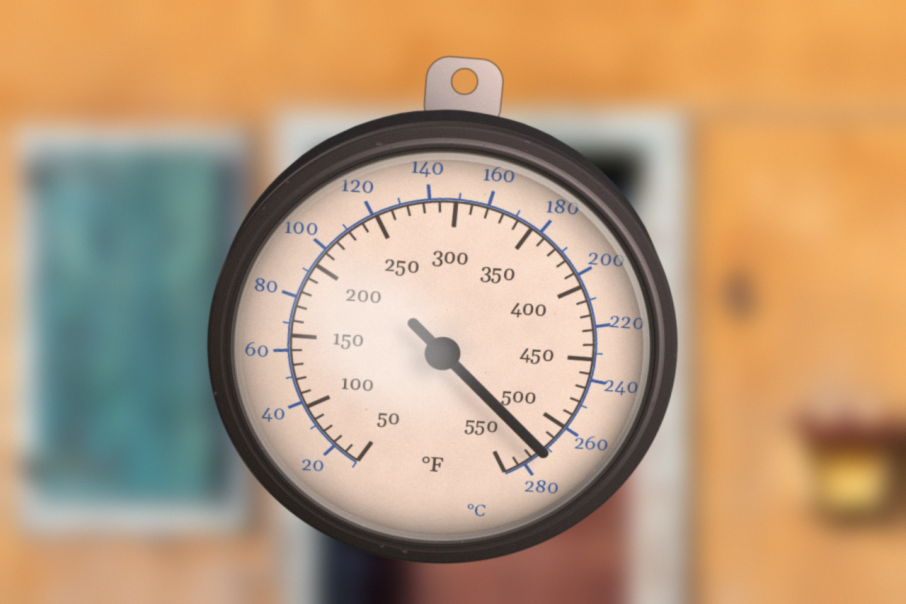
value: 520,°F
